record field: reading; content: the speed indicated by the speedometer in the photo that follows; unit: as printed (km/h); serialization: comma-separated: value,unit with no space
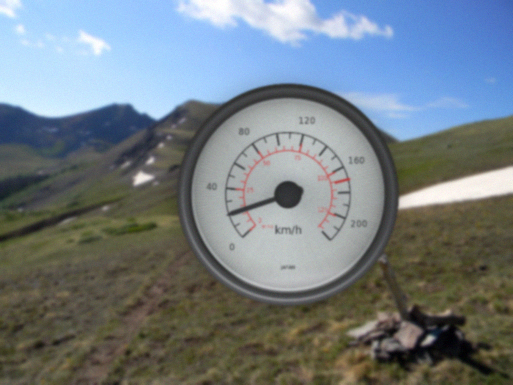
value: 20,km/h
